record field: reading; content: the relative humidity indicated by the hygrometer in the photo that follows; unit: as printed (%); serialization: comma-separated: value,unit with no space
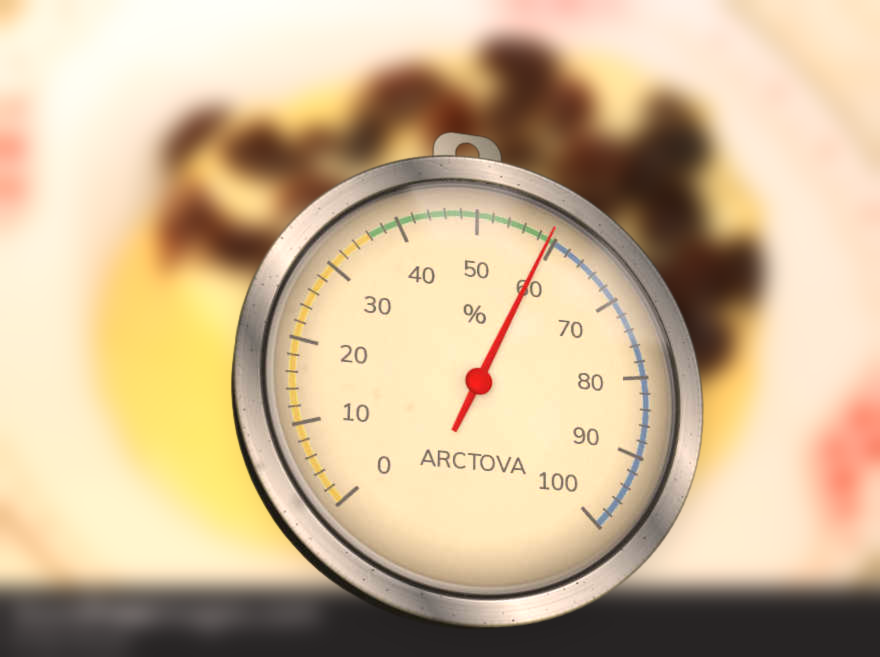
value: 59,%
